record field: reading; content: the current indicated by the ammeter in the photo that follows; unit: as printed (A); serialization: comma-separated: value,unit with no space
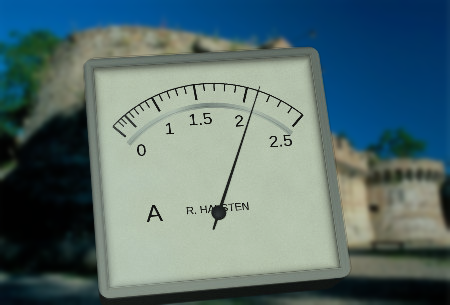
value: 2.1,A
